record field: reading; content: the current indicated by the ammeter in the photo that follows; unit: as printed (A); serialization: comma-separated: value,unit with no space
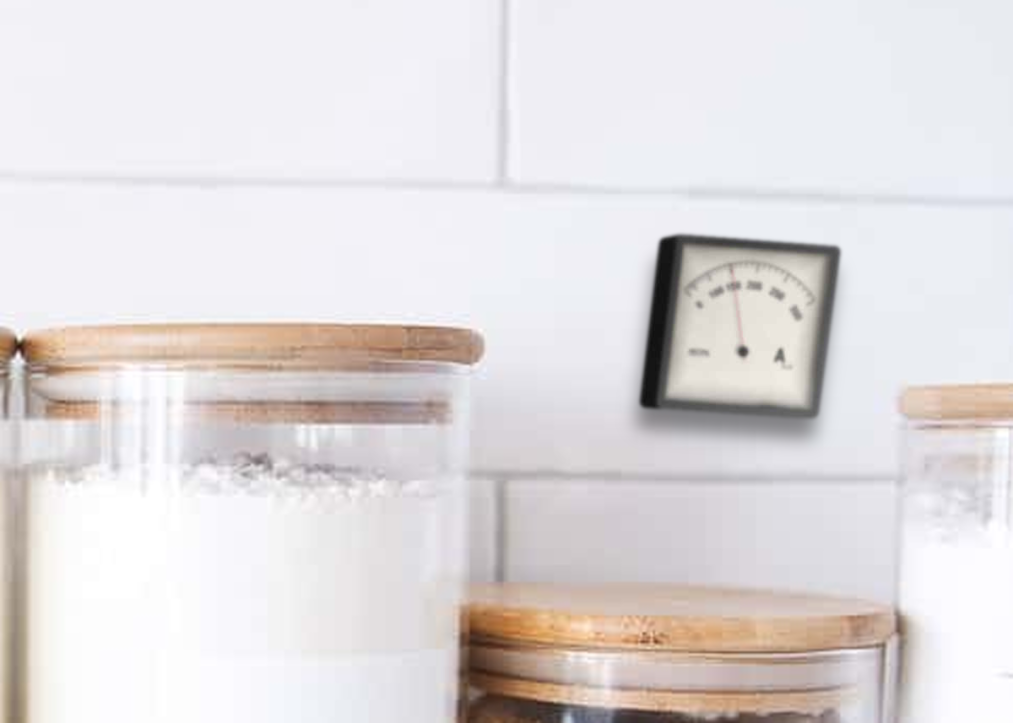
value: 150,A
